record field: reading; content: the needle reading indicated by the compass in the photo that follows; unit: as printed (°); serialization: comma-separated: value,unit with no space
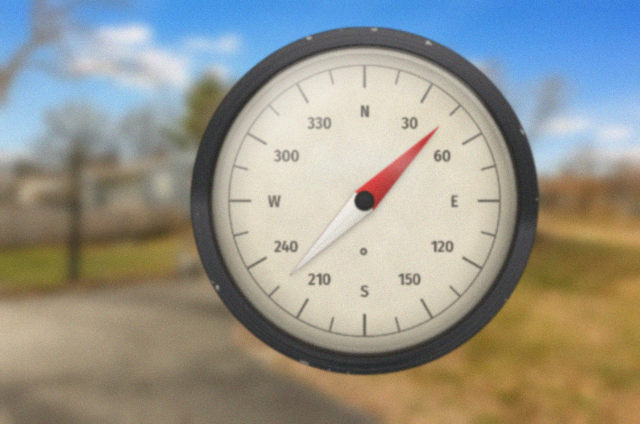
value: 45,°
